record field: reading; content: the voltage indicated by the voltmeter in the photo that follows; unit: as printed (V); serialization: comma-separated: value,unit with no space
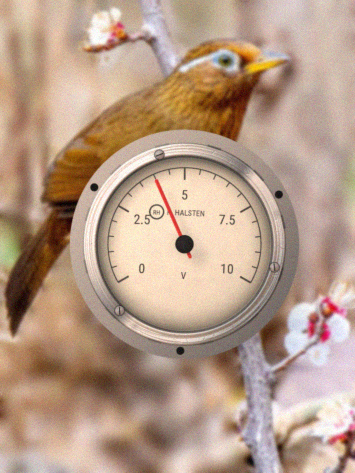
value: 4,V
